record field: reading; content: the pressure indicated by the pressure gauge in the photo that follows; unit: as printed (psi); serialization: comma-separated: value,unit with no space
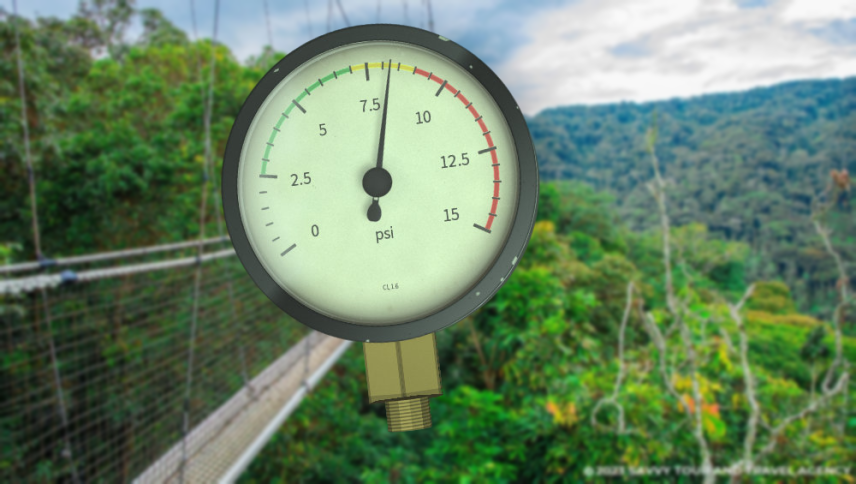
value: 8.25,psi
